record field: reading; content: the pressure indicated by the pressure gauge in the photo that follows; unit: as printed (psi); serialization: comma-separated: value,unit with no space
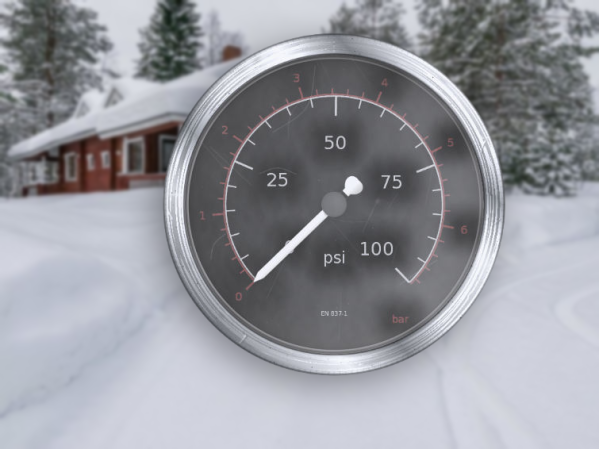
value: 0,psi
